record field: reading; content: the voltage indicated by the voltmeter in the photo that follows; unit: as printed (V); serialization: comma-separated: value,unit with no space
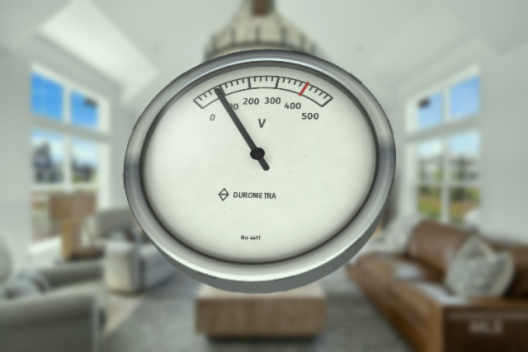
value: 80,V
